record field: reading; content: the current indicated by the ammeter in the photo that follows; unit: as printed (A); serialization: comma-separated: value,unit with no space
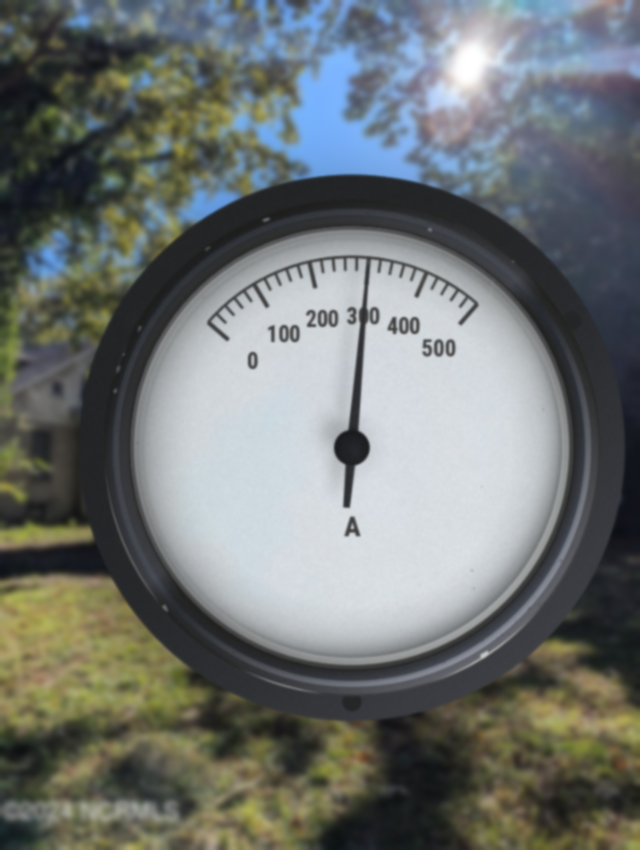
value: 300,A
